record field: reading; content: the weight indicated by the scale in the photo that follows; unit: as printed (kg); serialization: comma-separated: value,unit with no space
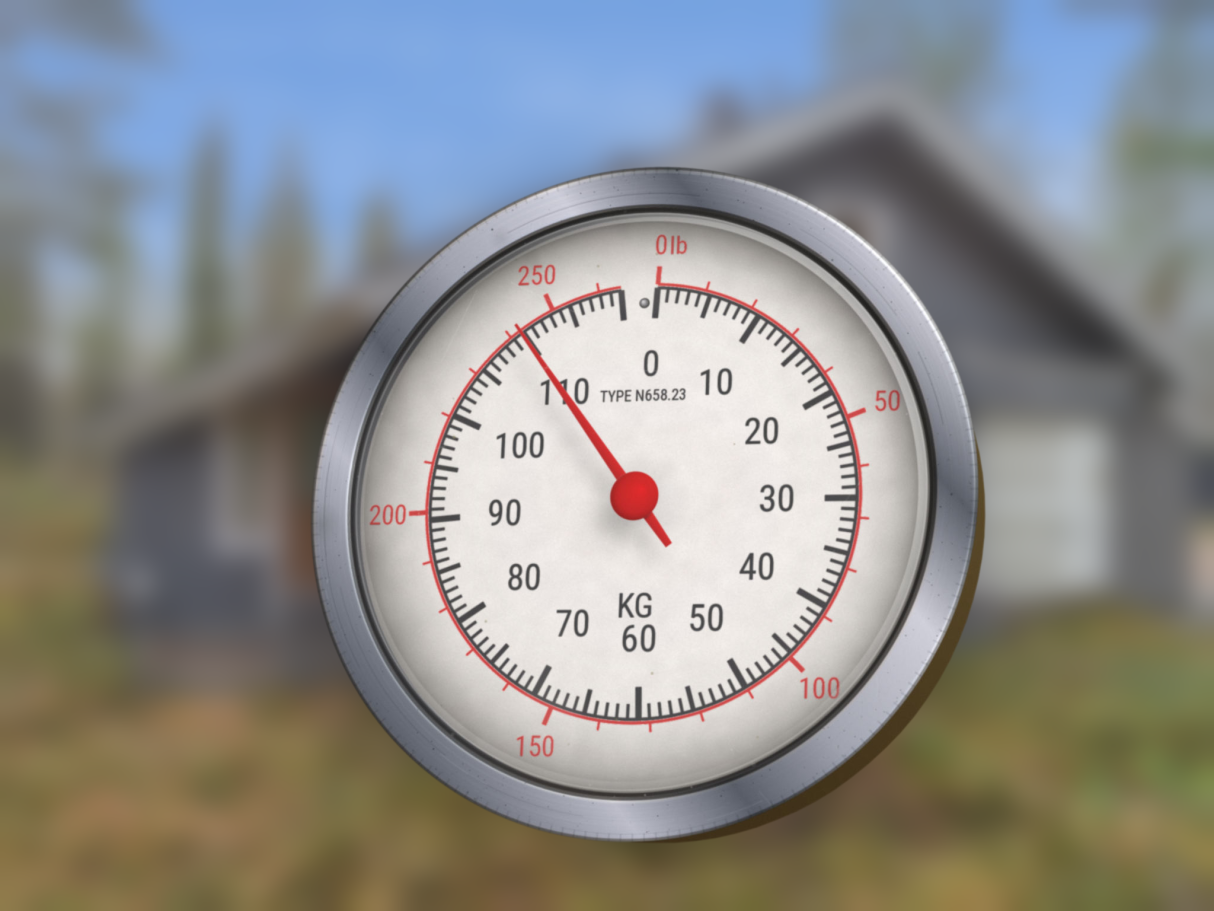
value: 110,kg
